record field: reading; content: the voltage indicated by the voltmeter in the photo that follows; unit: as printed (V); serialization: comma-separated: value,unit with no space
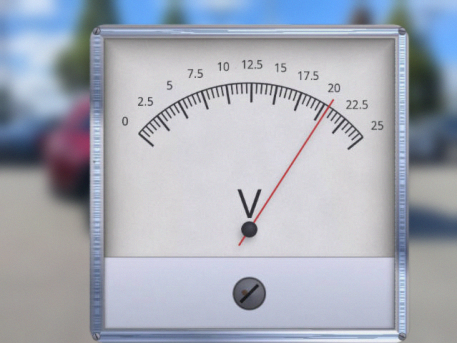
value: 20.5,V
